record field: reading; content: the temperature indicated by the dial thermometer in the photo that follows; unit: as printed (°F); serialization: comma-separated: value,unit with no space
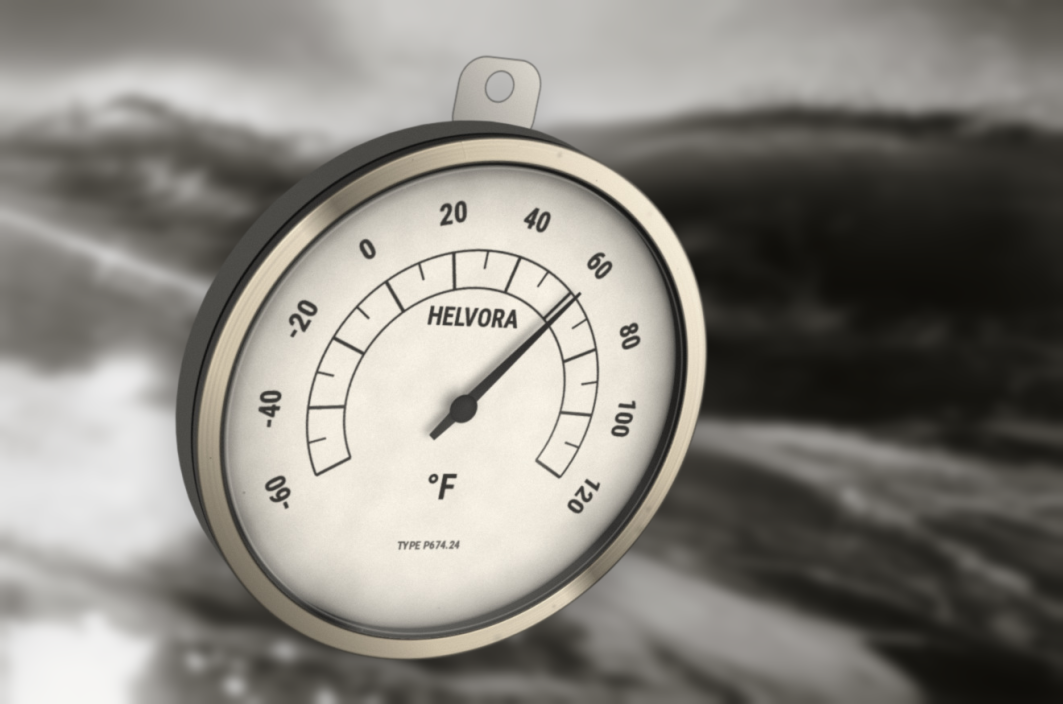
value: 60,°F
